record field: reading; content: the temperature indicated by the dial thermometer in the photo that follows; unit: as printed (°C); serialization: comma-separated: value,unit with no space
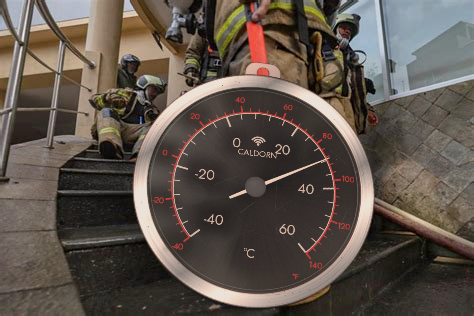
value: 32,°C
